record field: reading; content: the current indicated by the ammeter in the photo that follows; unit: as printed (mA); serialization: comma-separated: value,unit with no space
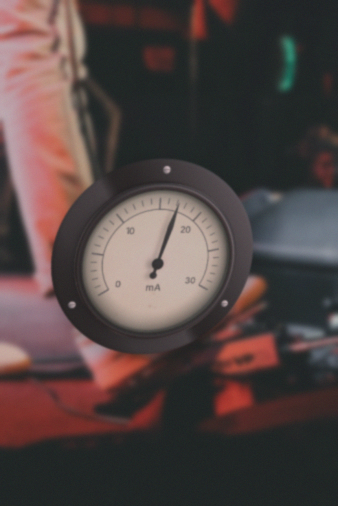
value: 17,mA
